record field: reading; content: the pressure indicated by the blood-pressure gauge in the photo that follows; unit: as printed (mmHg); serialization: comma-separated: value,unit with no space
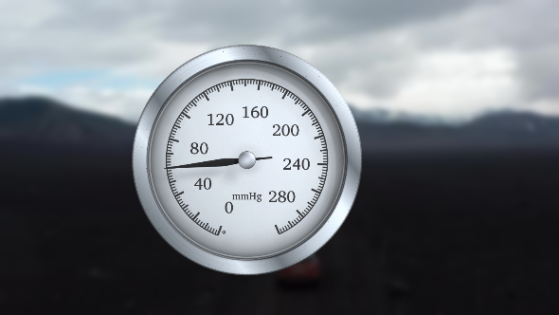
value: 60,mmHg
